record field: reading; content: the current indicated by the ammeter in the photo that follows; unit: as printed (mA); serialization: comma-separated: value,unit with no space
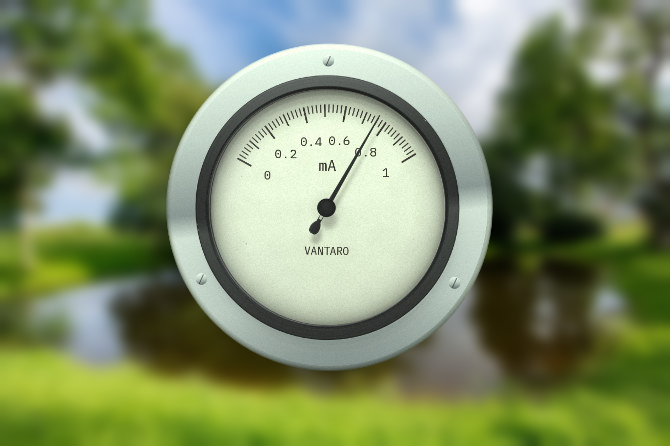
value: 0.76,mA
